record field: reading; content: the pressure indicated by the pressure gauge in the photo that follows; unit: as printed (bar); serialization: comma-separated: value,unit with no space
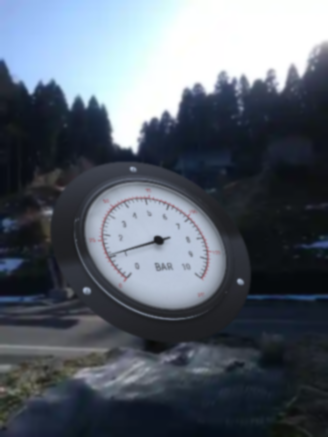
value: 1,bar
